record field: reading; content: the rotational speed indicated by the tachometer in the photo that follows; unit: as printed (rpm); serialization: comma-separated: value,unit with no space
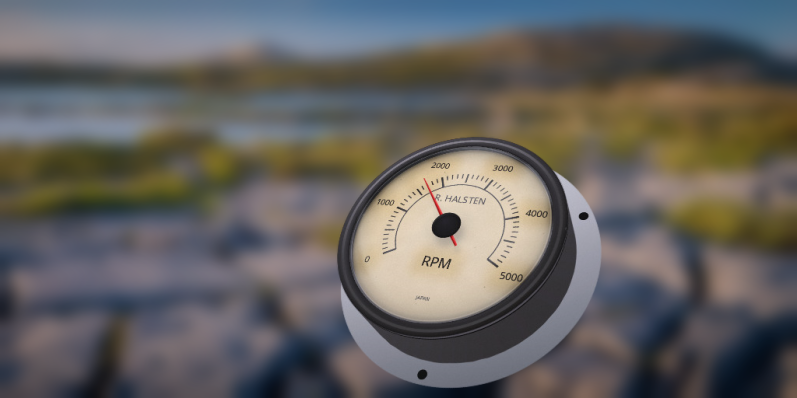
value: 1700,rpm
